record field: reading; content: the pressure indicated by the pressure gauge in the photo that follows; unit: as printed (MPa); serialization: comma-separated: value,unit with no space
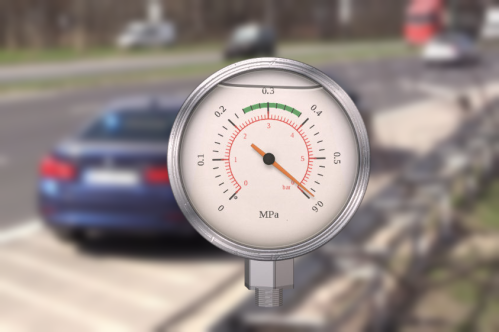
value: 0.59,MPa
